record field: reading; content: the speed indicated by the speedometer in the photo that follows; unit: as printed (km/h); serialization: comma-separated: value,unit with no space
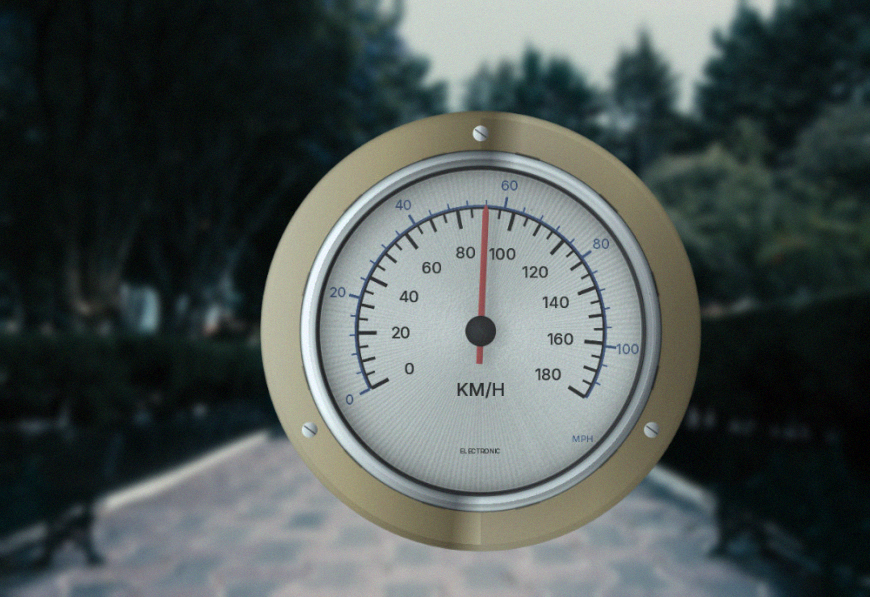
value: 90,km/h
